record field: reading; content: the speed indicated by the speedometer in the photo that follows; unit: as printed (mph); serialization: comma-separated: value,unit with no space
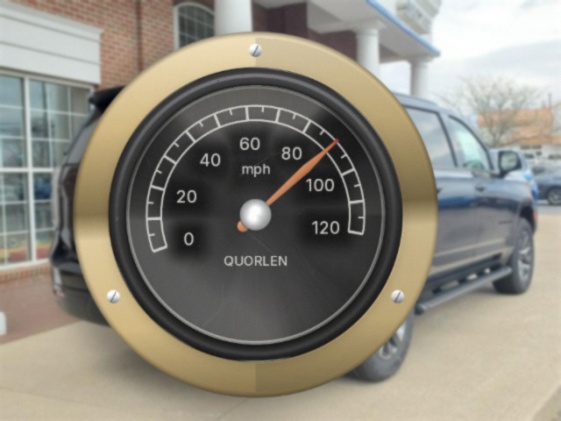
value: 90,mph
